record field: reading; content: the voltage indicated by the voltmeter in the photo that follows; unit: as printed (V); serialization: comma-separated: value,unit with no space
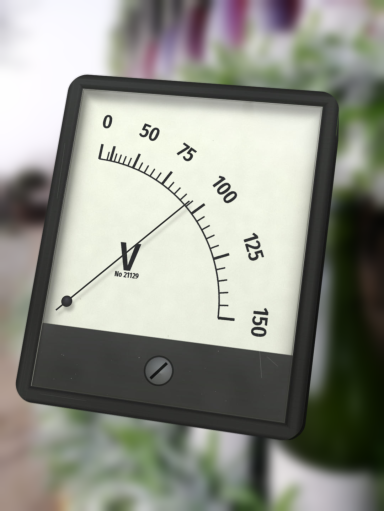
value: 95,V
